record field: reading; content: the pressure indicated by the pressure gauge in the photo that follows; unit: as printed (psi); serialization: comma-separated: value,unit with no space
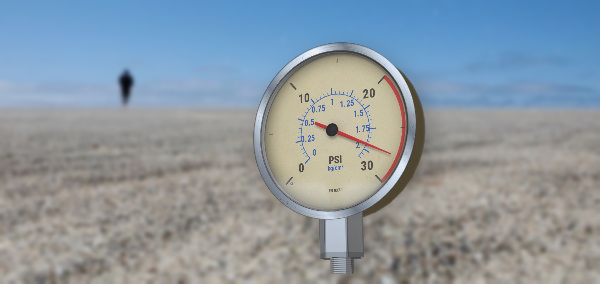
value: 27.5,psi
